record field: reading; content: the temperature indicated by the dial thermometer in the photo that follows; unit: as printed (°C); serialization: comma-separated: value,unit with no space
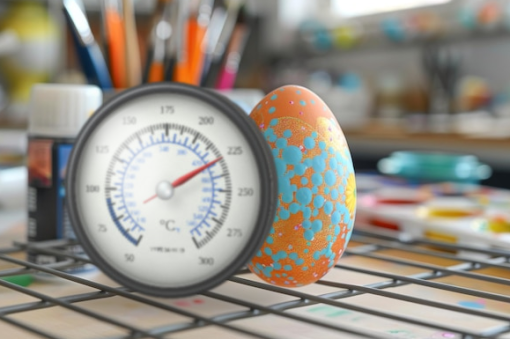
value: 225,°C
